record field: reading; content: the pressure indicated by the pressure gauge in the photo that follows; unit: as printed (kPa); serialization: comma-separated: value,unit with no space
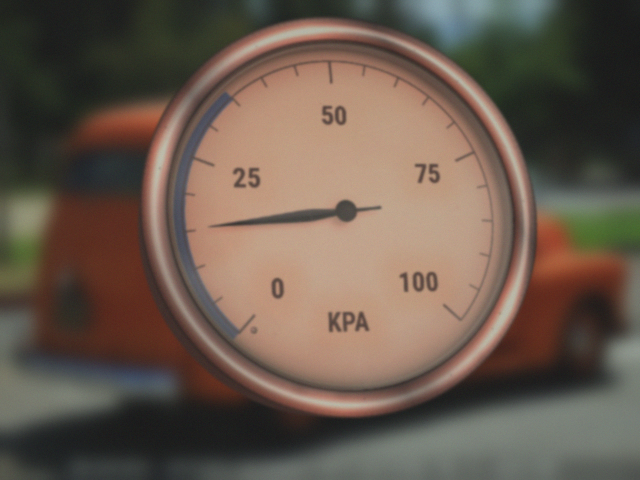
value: 15,kPa
